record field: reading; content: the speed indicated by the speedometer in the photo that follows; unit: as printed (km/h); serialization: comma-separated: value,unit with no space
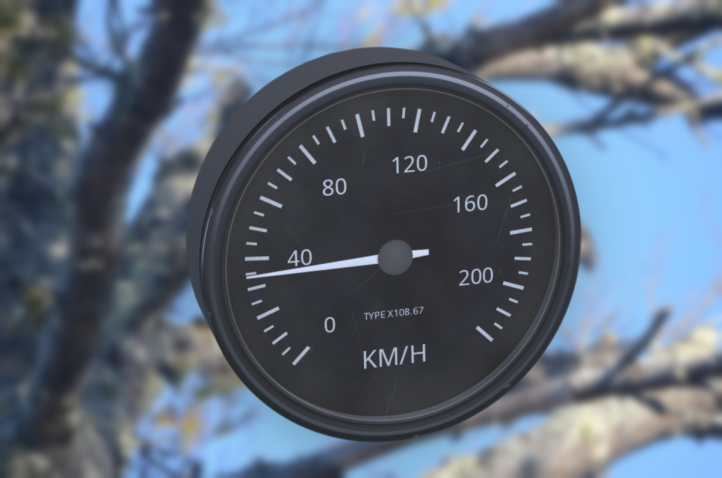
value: 35,km/h
